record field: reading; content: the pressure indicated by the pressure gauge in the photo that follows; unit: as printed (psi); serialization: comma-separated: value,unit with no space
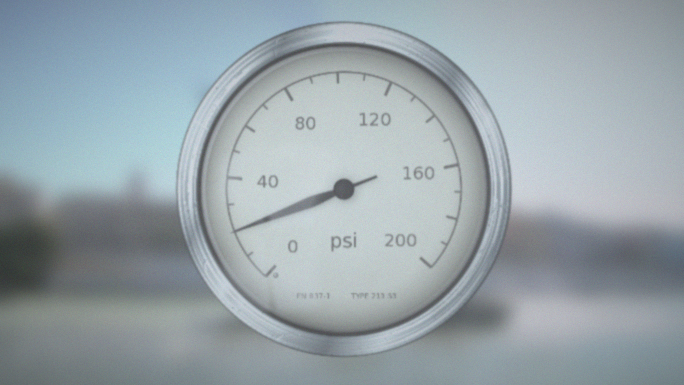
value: 20,psi
